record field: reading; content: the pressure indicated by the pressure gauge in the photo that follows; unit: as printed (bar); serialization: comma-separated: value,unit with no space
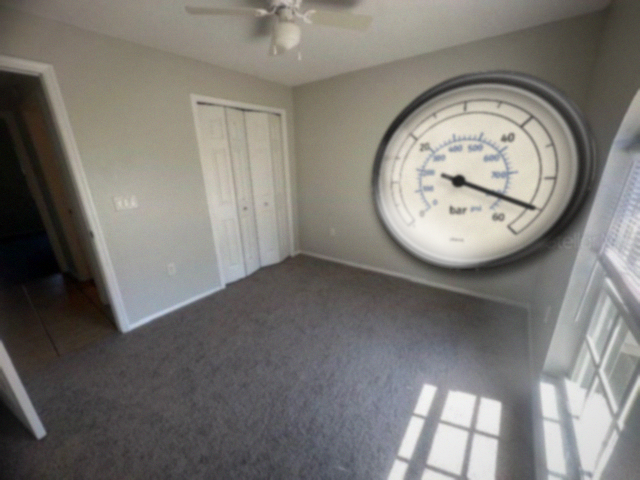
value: 55,bar
